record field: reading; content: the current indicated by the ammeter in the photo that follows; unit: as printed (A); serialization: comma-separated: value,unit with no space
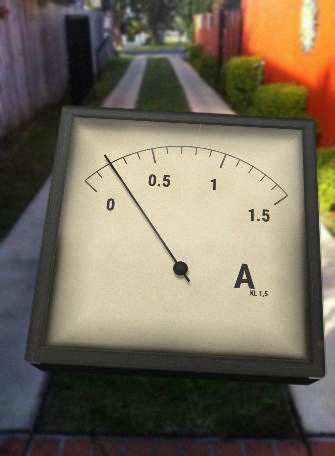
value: 0.2,A
